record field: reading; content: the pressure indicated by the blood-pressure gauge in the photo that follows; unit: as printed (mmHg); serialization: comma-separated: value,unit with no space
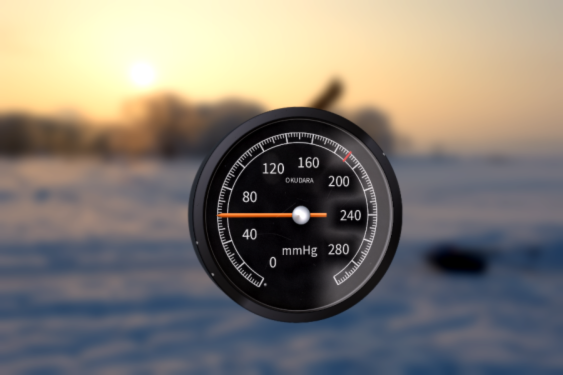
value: 60,mmHg
